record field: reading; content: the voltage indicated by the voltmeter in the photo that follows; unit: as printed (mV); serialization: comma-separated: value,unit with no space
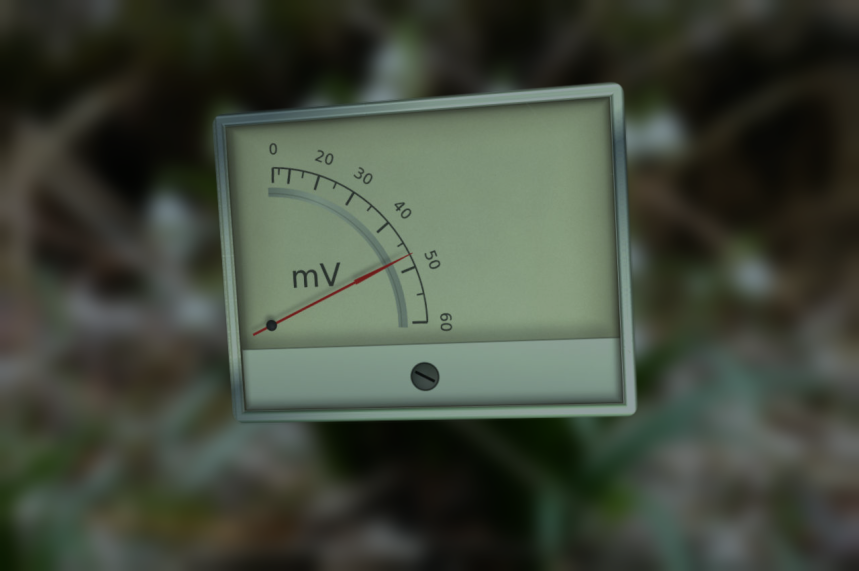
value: 47.5,mV
